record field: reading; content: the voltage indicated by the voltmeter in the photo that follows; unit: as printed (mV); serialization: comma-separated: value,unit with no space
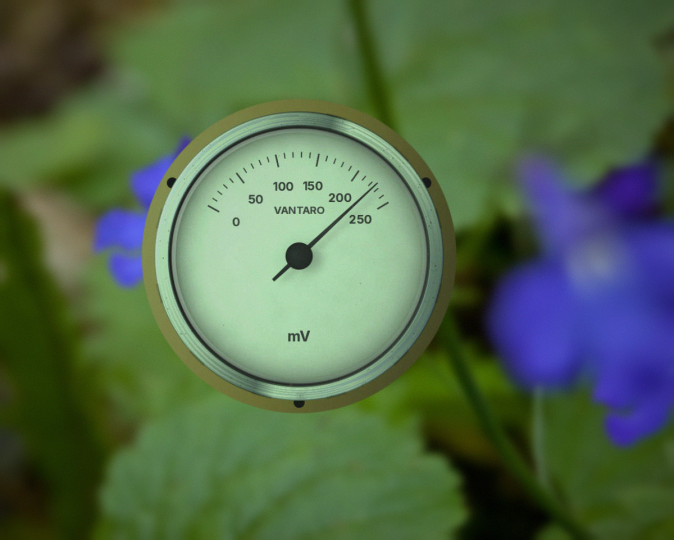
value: 225,mV
